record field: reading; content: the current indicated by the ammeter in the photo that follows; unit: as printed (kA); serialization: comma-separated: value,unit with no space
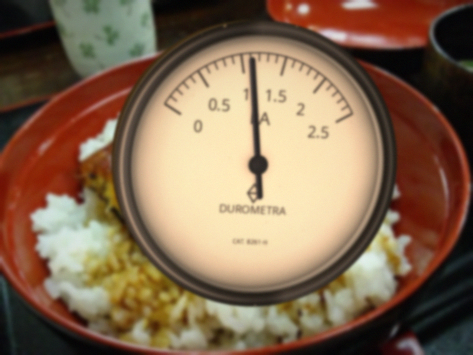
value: 1.1,kA
